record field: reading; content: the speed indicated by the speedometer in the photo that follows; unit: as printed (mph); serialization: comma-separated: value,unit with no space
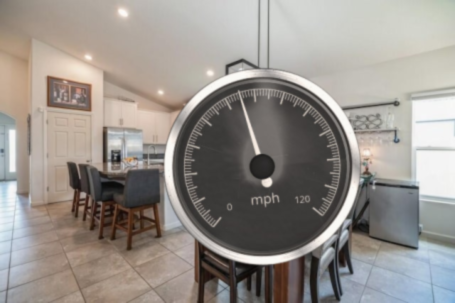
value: 55,mph
